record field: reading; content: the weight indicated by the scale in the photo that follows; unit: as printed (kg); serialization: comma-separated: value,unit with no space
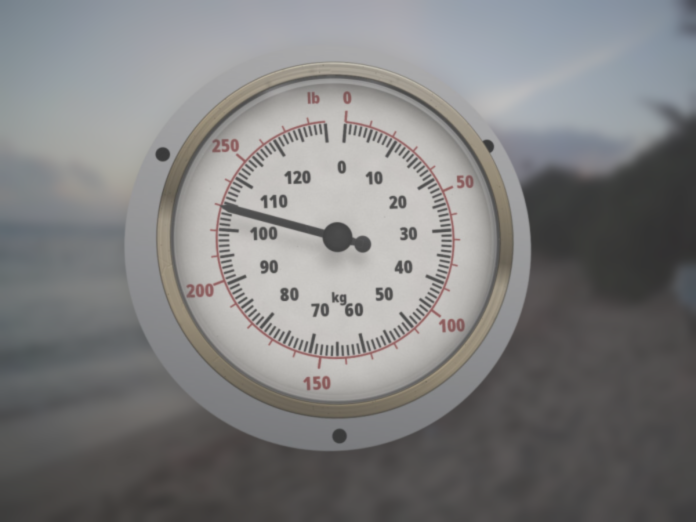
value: 104,kg
